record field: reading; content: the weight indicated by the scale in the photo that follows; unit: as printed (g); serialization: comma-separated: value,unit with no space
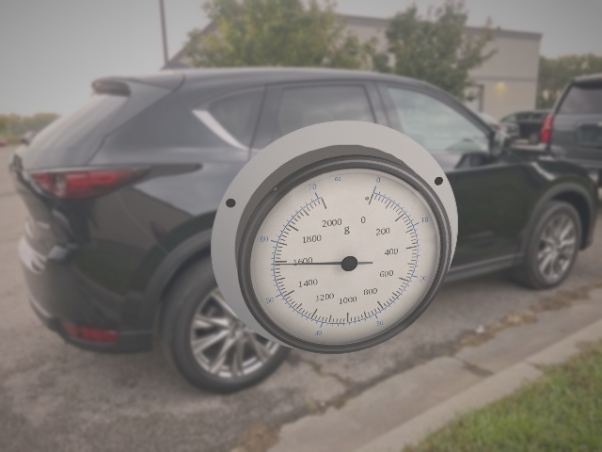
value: 1600,g
